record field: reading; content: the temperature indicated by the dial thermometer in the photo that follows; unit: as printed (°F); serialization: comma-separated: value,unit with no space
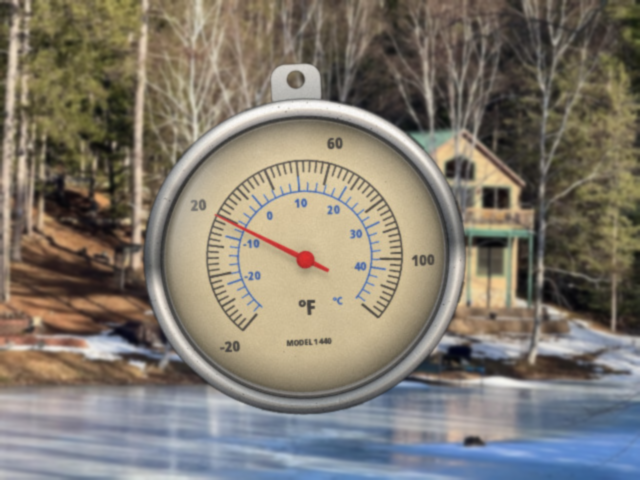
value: 20,°F
